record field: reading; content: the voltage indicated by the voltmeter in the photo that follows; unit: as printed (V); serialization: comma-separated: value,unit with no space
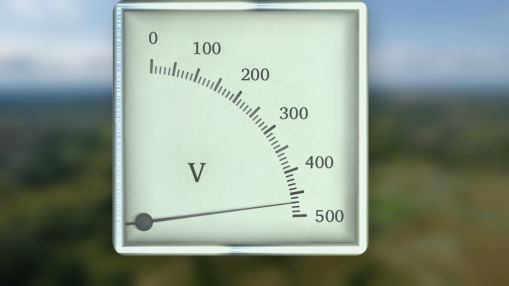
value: 470,V
